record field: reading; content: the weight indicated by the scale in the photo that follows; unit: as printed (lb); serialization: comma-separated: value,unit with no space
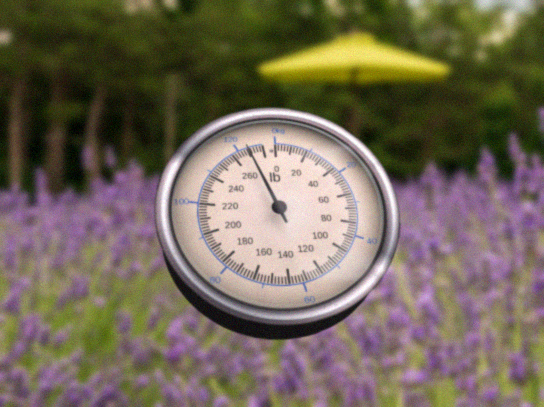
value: 270,lb
